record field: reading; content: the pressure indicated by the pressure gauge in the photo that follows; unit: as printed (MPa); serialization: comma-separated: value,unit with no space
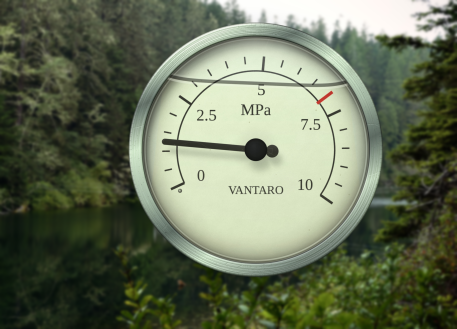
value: 1.25,MPa
